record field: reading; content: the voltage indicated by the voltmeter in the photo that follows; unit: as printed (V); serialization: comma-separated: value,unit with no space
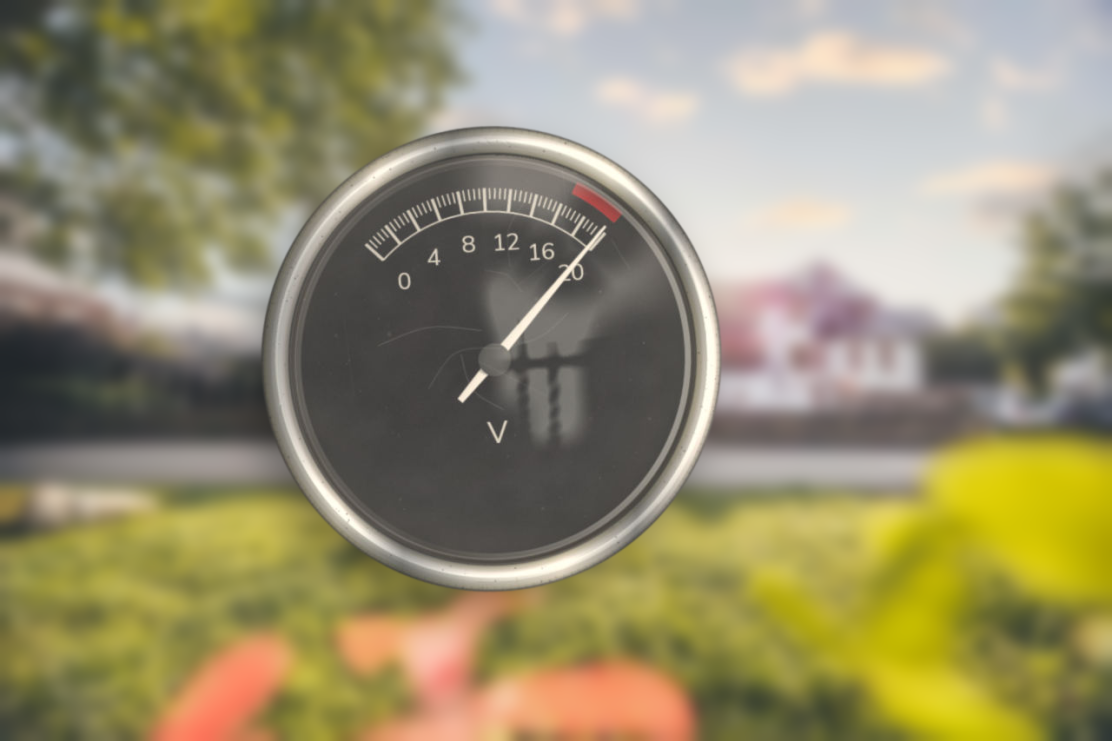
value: 19.6,V
